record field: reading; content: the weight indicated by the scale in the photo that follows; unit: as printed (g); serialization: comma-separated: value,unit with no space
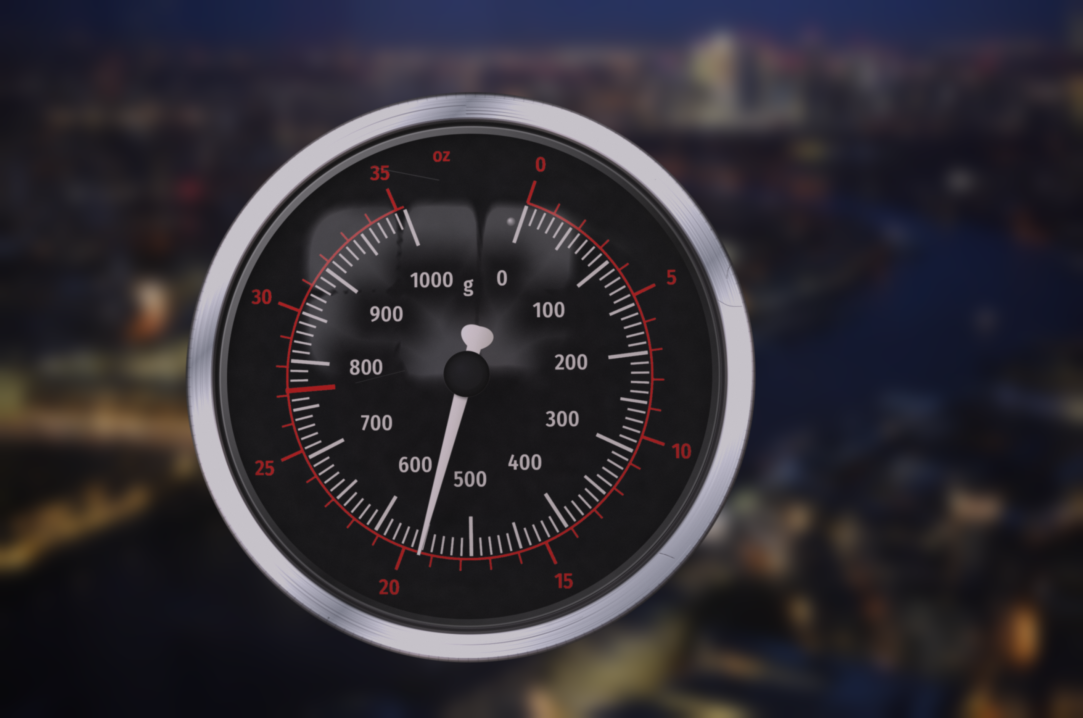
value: 550,g
